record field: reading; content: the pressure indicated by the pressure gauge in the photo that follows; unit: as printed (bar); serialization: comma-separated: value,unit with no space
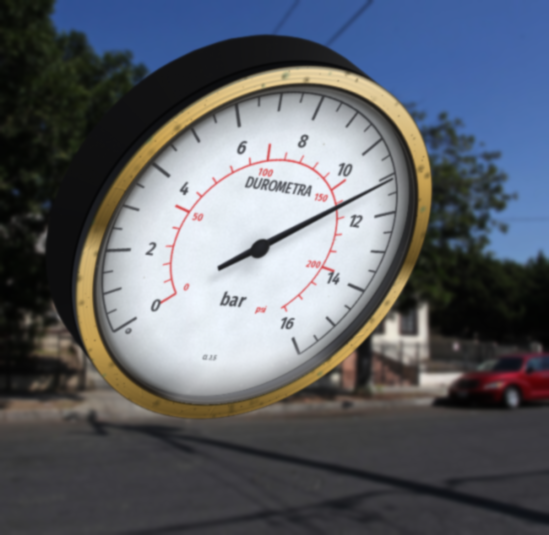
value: 11,bar
